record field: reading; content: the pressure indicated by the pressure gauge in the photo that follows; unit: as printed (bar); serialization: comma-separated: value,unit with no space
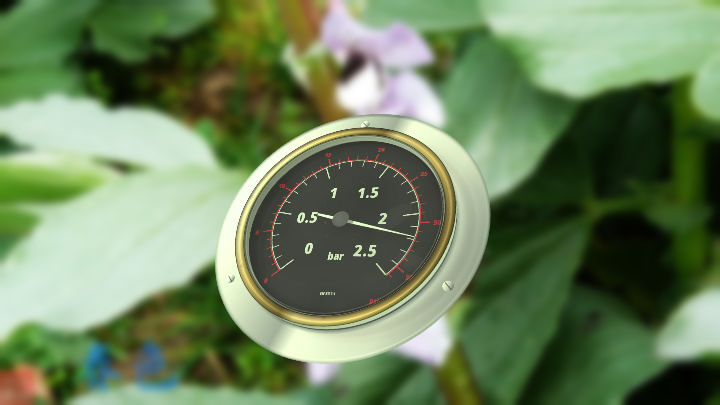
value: 2.2,bar
